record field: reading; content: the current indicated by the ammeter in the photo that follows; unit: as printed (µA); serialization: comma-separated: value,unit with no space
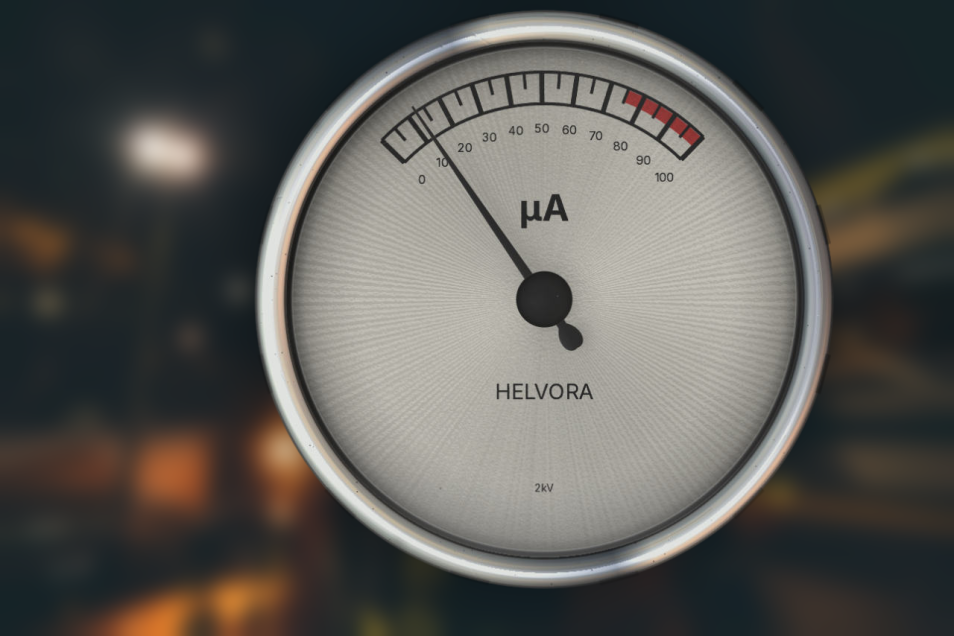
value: 12.5,µA
